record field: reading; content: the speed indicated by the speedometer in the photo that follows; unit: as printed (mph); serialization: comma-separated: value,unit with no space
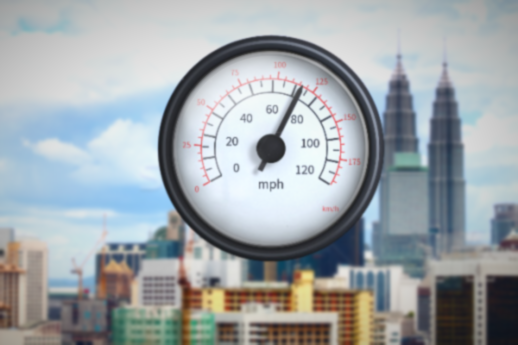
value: 72.5,mph
